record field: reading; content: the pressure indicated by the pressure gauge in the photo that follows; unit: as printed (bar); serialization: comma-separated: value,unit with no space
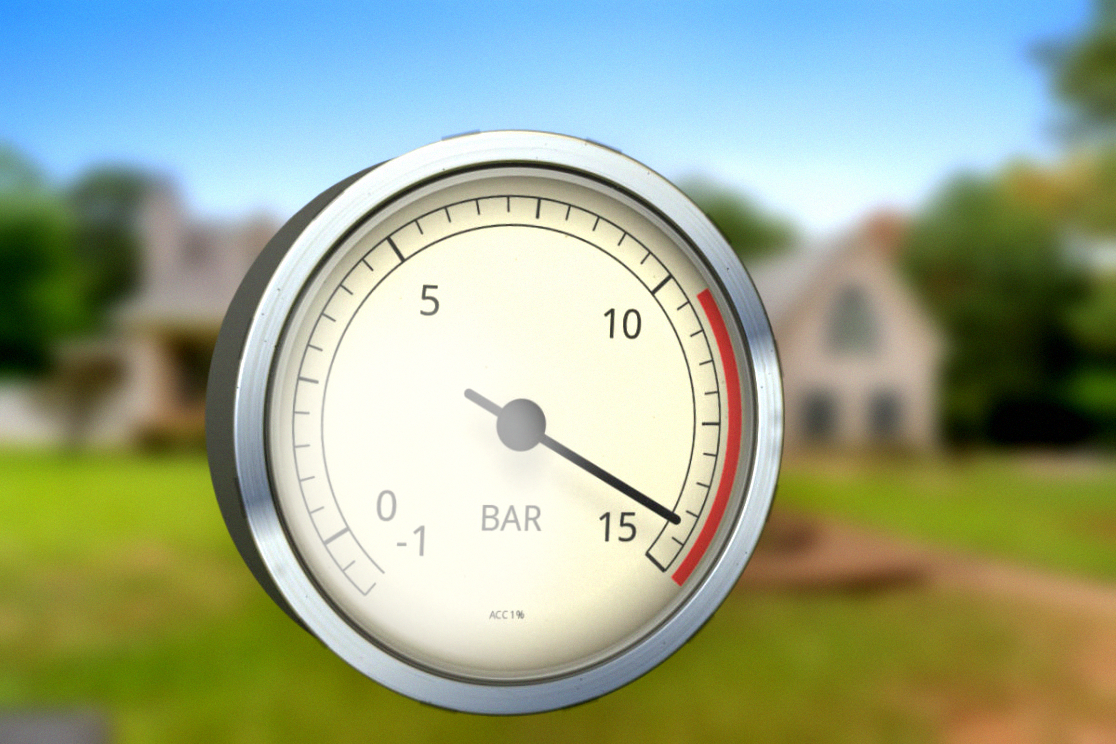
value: 14.25,bar
